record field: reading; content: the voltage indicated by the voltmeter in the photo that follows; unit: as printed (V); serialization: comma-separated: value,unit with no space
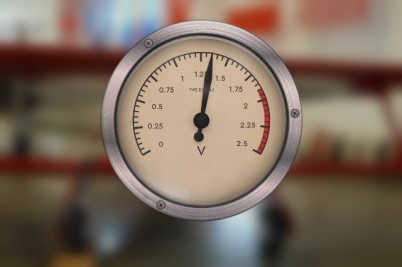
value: 1.35,V
